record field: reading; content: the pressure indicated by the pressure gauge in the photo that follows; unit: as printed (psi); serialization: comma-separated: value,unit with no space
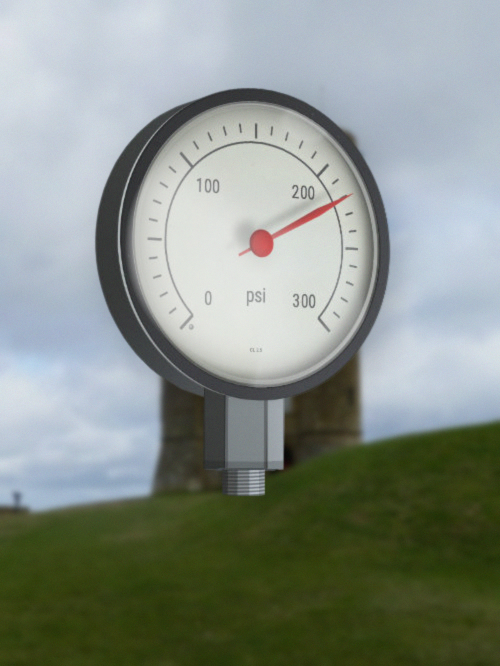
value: 220,psi
